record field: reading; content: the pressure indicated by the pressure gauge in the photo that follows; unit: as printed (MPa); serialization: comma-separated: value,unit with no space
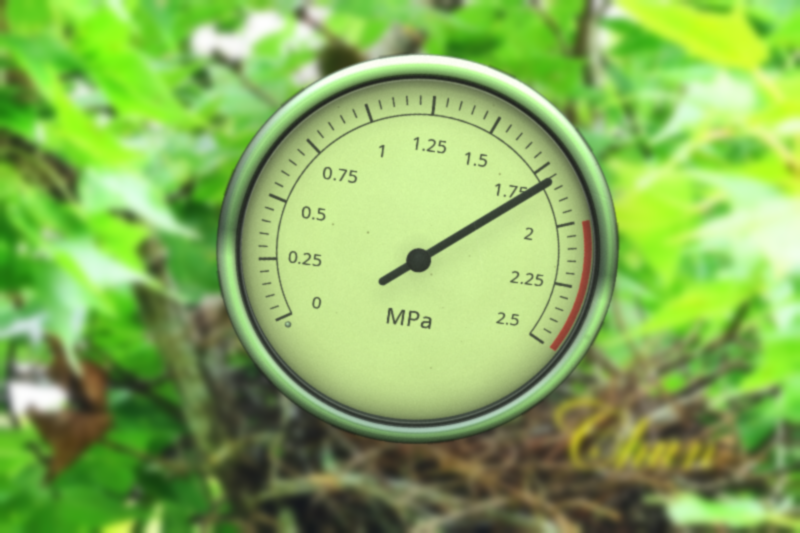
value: 1.8,MPa
